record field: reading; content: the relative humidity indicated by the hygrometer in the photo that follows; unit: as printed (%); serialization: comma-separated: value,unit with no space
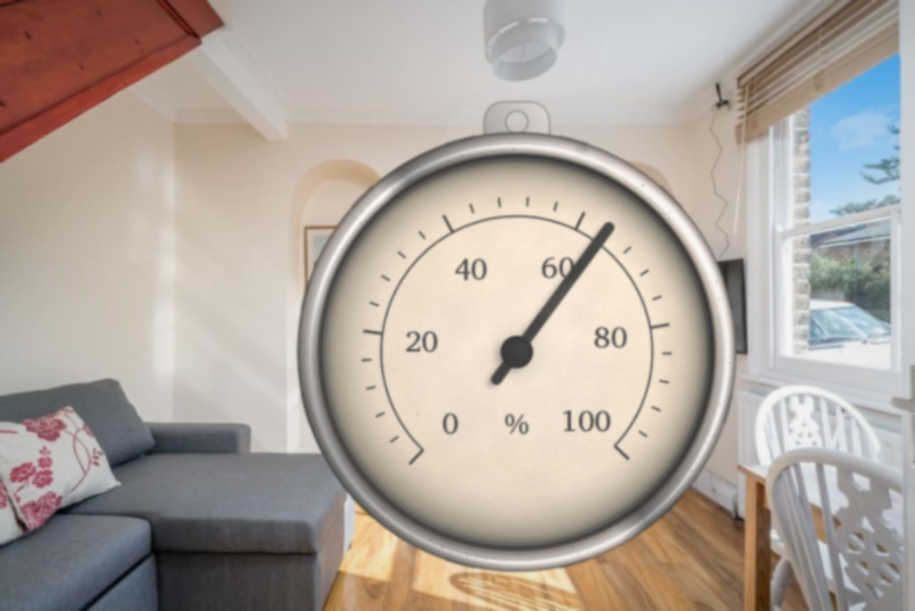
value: 64,%
